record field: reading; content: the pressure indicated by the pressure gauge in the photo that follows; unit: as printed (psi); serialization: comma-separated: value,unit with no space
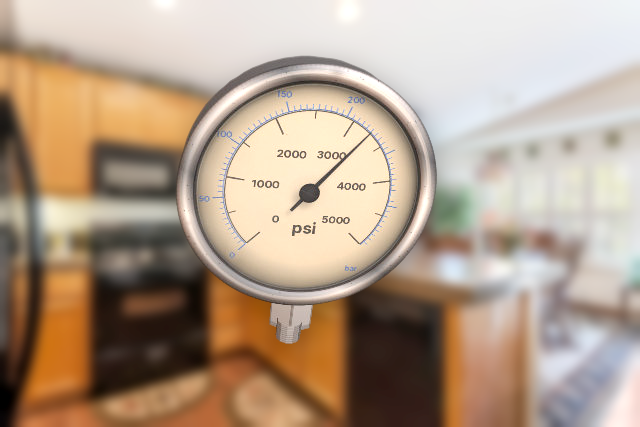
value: 3250,psi
